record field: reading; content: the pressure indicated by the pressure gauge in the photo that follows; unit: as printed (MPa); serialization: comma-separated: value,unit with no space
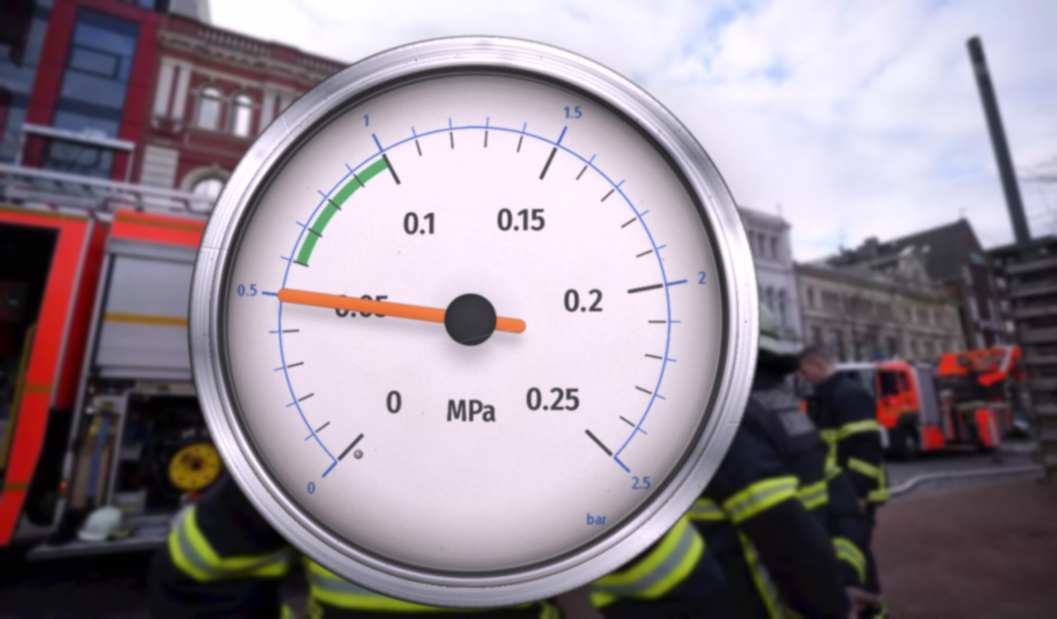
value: 0.05,MPa
